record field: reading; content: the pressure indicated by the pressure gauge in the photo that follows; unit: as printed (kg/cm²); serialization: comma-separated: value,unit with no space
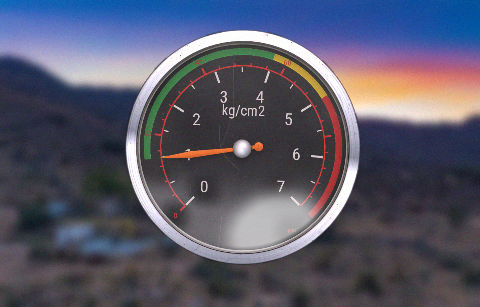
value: 1,kg/cm²
